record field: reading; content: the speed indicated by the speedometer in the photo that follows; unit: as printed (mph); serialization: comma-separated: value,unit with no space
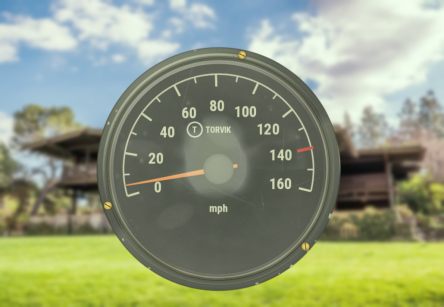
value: 5,mph
